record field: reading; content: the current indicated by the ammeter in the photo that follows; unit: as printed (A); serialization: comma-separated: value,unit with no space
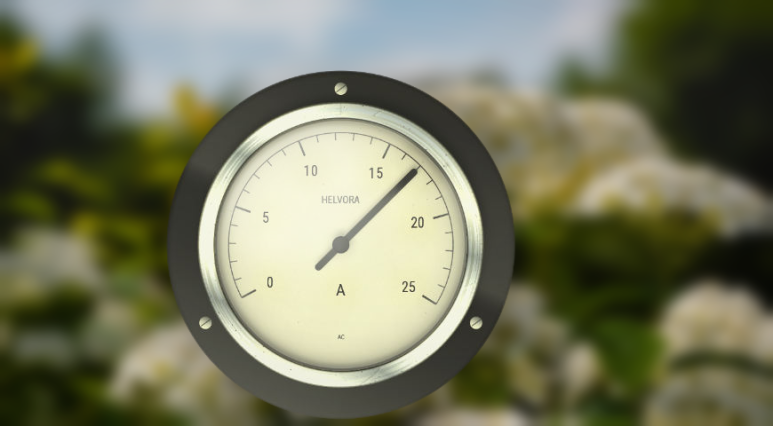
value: 17,A
